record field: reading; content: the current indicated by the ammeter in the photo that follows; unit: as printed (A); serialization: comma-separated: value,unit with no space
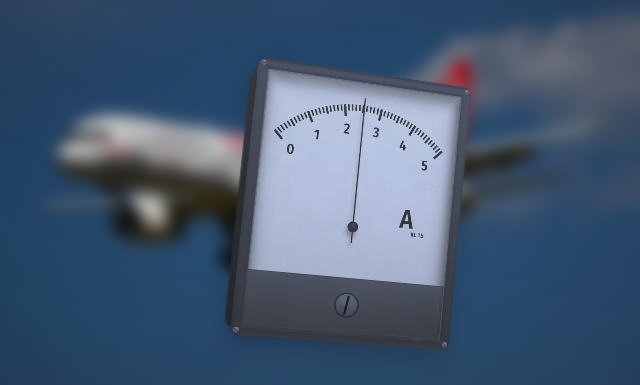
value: 2.5,A
